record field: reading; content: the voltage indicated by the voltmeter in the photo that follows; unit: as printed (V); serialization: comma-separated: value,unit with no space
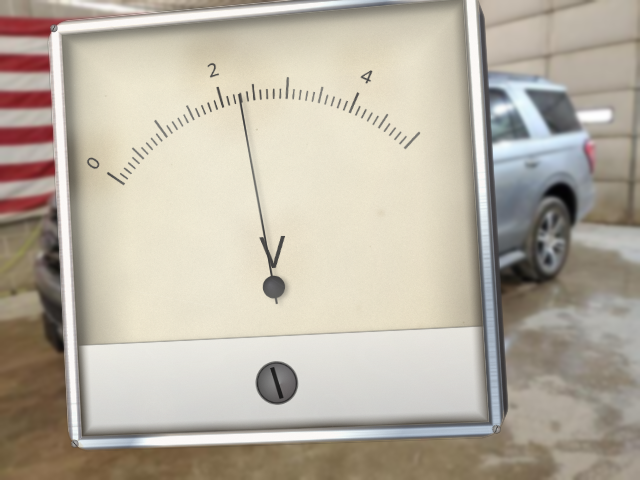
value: 2.3,V
